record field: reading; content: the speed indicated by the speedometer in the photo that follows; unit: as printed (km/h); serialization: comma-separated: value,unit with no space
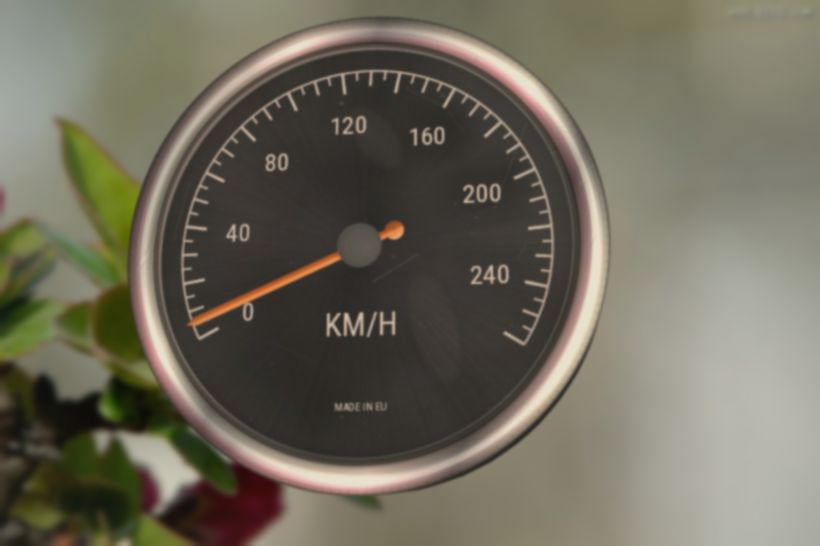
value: 5,km/h
